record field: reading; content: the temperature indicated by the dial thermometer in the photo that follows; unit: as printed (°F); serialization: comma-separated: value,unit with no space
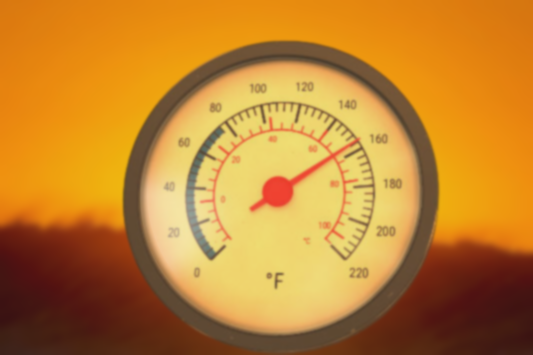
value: 156,°F
